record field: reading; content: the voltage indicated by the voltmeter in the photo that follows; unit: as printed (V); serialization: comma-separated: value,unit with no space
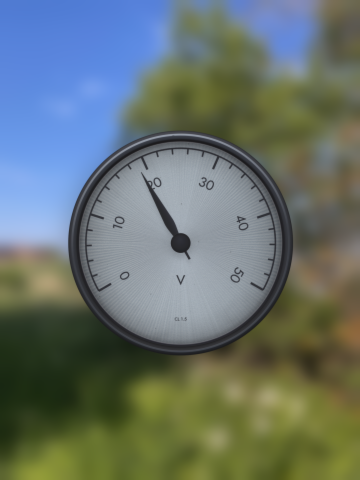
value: 19,V
